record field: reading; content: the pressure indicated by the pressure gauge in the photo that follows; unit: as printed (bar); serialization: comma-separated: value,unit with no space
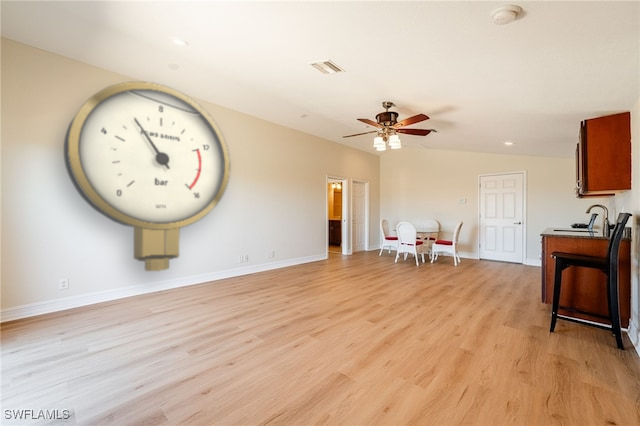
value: 6,bar
